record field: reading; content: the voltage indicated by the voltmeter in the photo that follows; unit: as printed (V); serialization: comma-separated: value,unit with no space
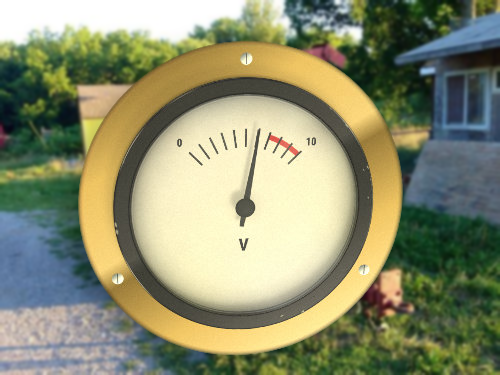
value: 6,V
